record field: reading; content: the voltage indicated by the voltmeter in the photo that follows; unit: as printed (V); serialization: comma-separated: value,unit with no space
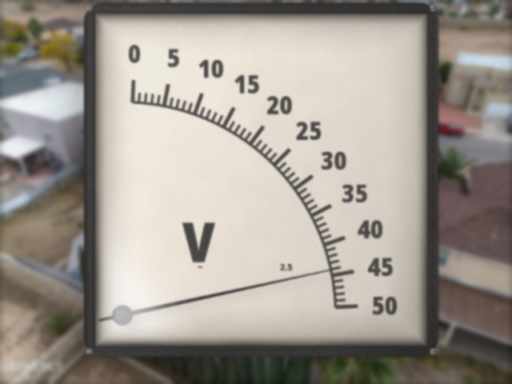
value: 44,V
